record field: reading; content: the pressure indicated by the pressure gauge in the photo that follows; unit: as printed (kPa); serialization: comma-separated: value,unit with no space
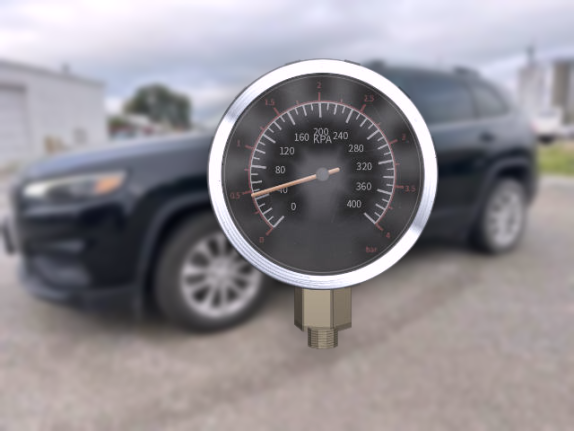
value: 45,kPa
